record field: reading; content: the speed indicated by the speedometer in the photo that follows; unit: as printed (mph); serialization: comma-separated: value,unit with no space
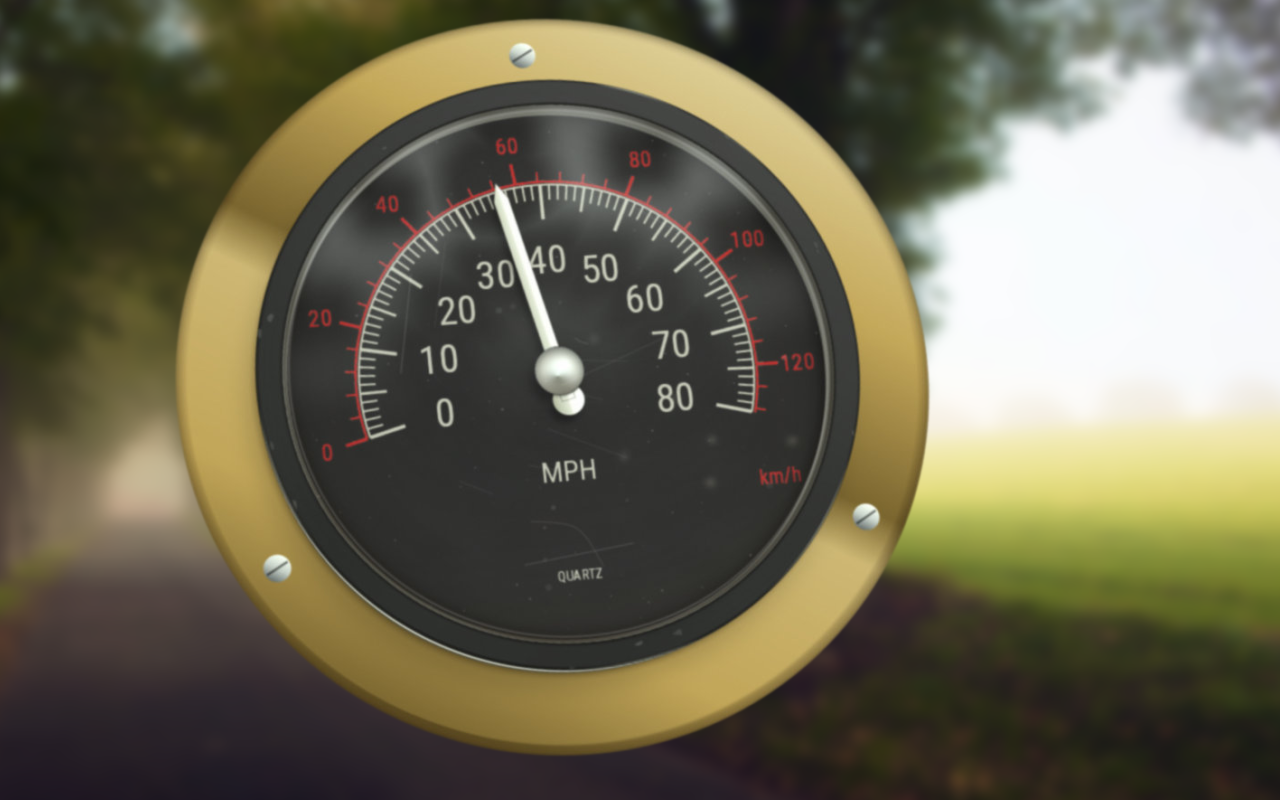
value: 35,mph
